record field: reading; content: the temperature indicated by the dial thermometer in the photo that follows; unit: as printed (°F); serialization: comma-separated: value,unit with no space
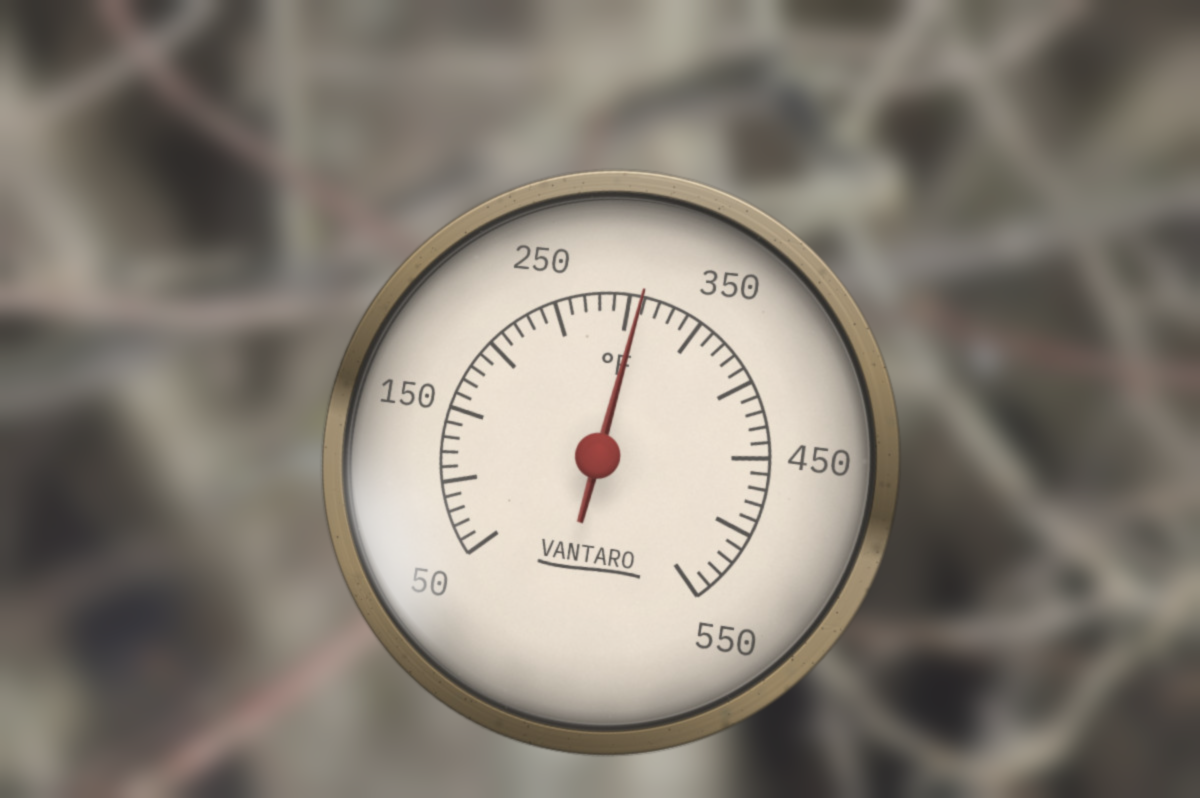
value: 310,°F
